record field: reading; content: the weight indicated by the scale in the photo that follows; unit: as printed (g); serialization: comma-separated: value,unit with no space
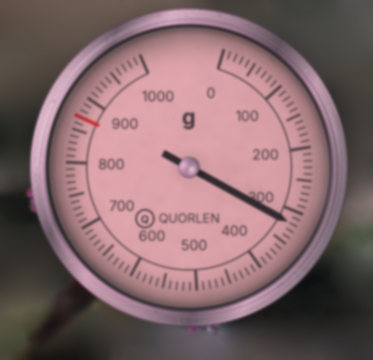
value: 320,g
